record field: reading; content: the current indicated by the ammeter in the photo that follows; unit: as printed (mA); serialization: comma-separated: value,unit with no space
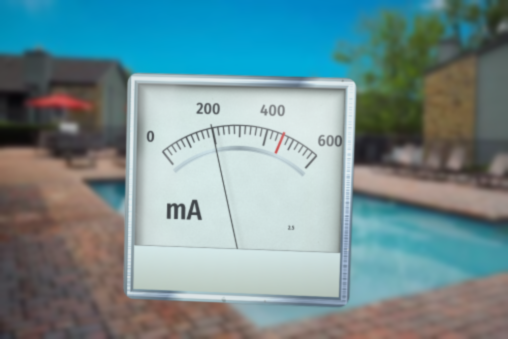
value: 200,mA
